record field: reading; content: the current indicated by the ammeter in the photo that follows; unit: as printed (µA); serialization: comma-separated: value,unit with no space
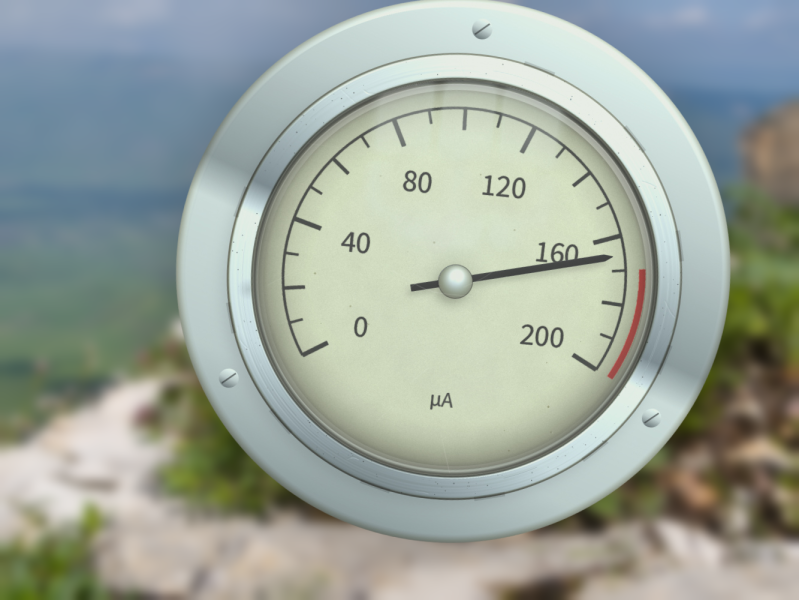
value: 165,µA
